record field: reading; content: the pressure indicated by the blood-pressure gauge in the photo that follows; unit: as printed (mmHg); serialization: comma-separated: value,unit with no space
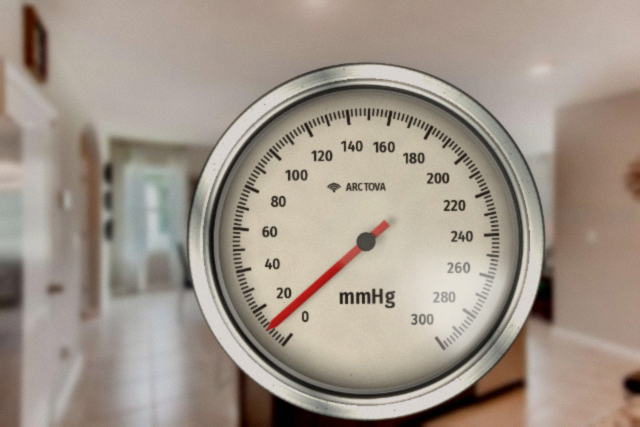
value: 10,mmHg
